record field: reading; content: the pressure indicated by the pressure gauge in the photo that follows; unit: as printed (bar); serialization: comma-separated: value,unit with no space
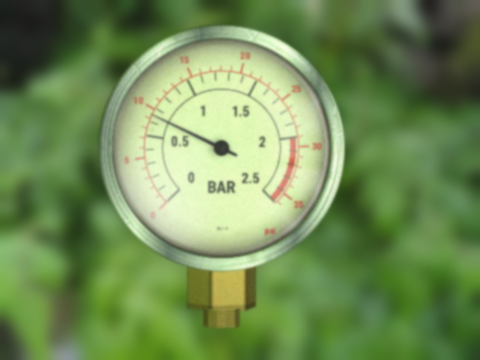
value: 0.65,bar
